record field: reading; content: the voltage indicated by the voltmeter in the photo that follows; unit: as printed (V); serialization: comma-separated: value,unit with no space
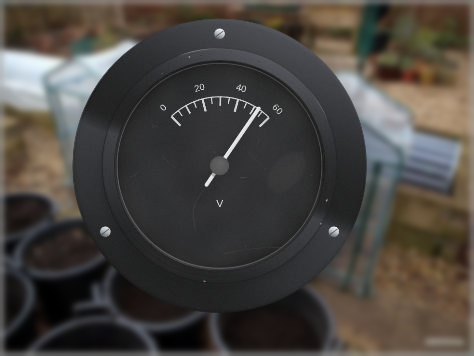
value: 52.5,V
